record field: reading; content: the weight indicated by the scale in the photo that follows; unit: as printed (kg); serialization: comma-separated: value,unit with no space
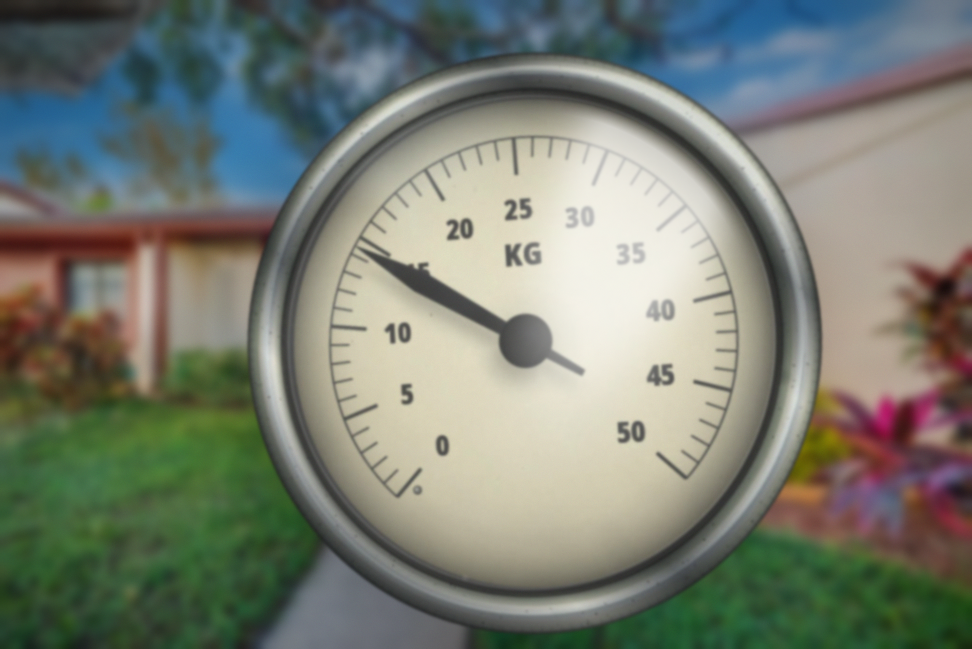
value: 14.5,kg
